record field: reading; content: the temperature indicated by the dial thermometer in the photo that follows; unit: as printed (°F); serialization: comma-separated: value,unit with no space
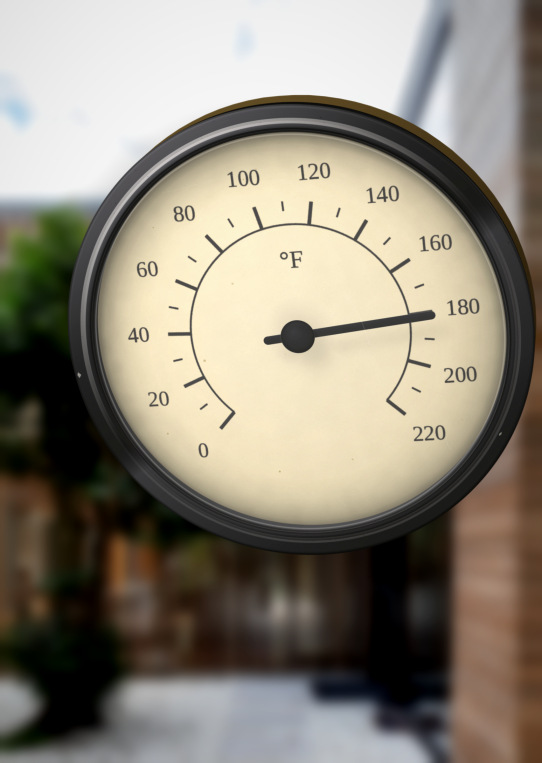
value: 180,°F
